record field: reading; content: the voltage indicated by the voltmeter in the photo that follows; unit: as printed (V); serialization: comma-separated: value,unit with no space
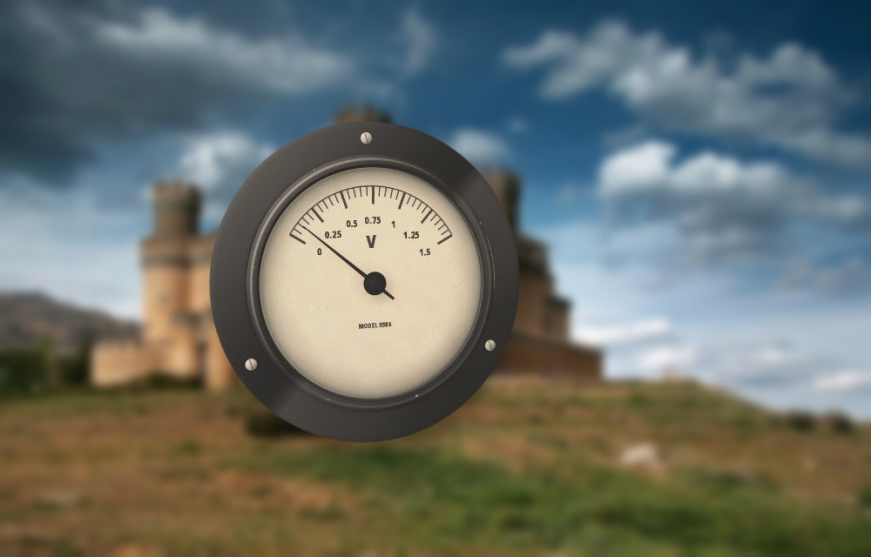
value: 0.1,V
